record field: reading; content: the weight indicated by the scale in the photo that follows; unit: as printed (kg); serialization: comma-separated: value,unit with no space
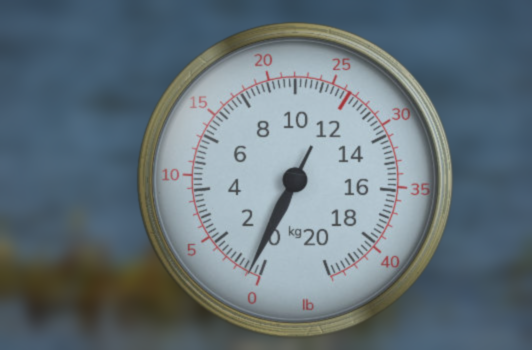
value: 0.4,kg
